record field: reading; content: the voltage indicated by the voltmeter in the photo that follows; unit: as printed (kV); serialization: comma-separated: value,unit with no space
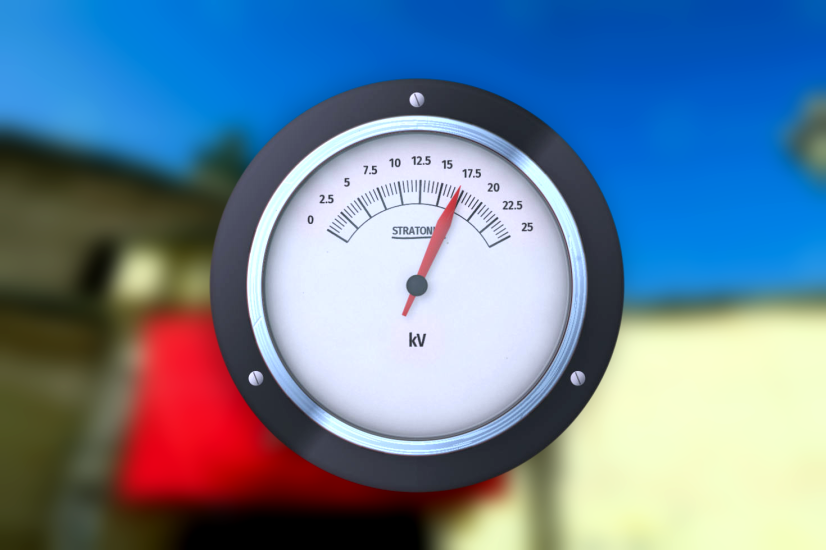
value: 17,kV
